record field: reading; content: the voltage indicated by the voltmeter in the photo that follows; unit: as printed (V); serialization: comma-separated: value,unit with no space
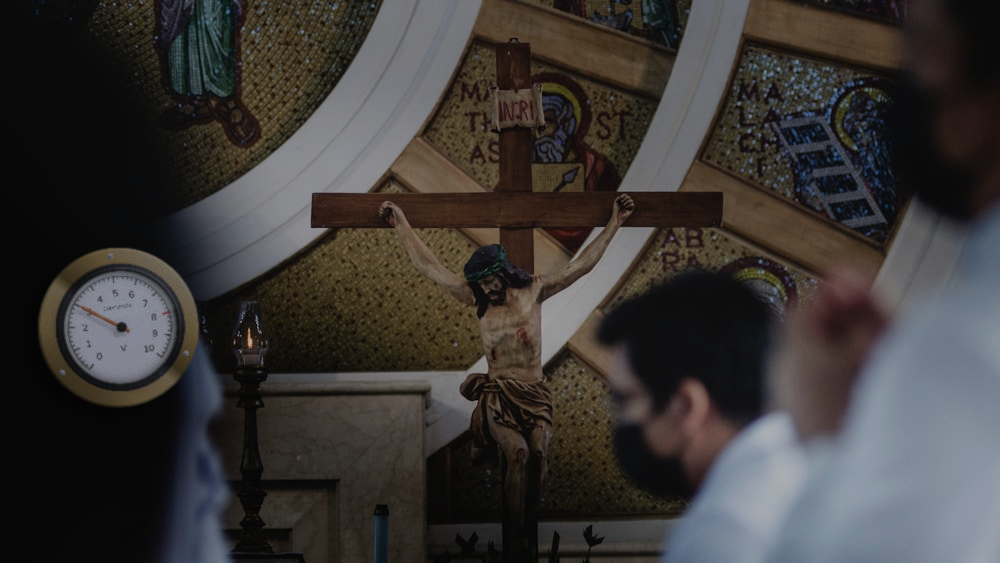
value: 3,V
